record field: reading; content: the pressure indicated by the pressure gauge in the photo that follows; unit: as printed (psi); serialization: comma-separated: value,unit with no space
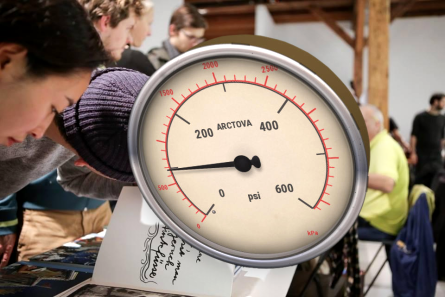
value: 100,psi
